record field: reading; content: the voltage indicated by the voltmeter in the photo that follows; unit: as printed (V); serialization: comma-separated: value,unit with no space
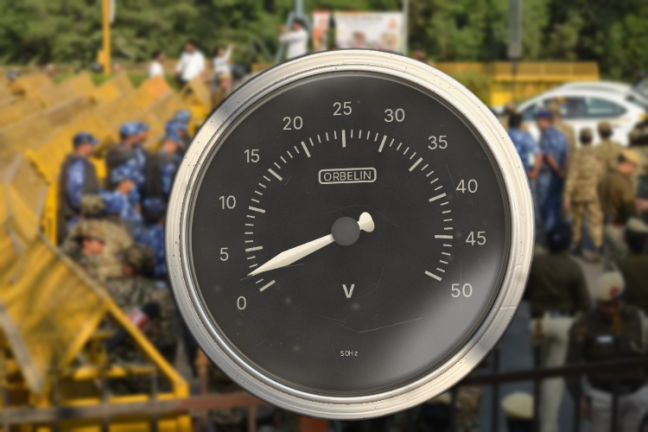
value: 2,V
